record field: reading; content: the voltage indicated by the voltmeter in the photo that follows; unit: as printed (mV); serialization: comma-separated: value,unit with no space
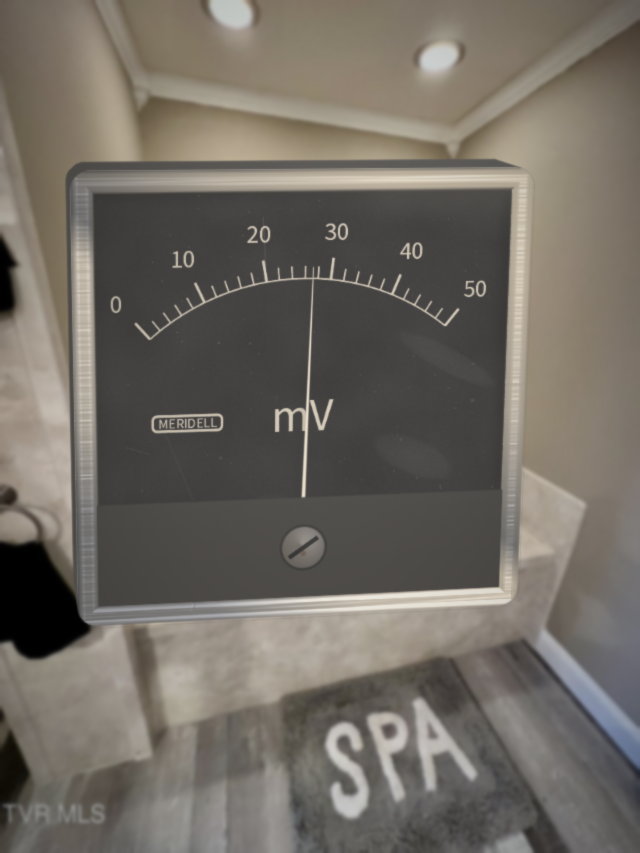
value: 27,mV
